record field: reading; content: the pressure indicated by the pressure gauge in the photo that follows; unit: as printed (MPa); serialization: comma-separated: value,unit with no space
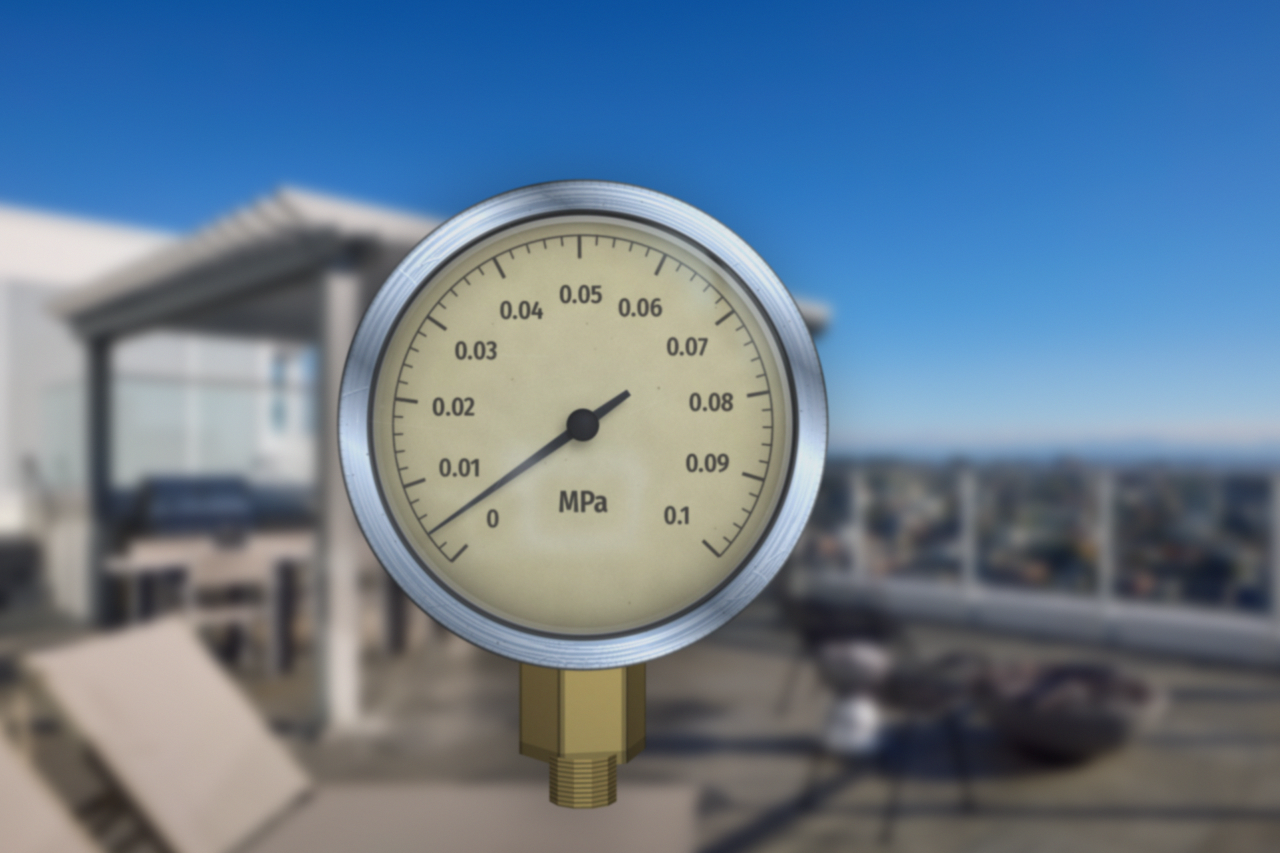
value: 0.004,MPa
